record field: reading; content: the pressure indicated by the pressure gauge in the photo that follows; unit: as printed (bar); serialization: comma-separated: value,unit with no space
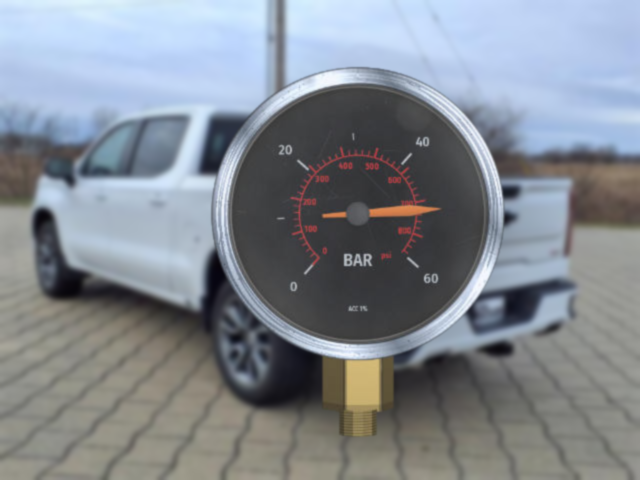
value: 50,bar
